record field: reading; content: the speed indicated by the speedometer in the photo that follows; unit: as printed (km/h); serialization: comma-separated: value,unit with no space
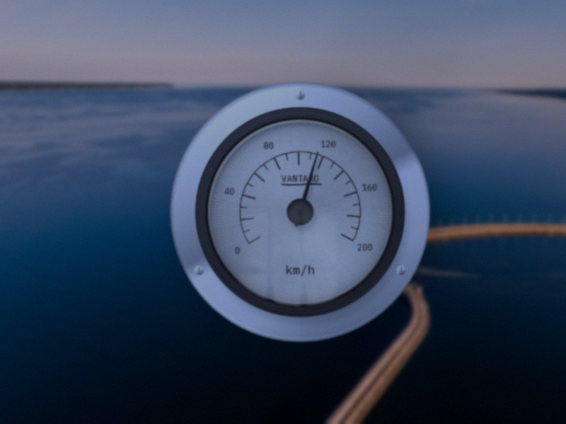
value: 115,km/h
